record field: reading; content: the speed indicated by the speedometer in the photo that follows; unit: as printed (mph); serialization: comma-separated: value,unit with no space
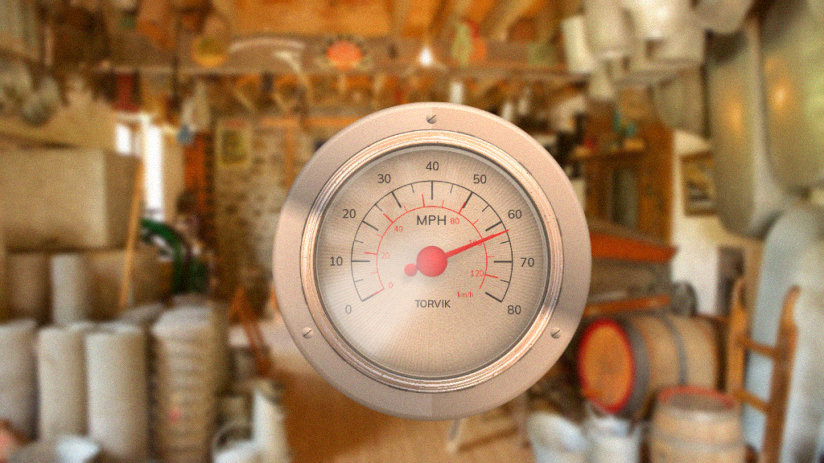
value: 62.5,mph
